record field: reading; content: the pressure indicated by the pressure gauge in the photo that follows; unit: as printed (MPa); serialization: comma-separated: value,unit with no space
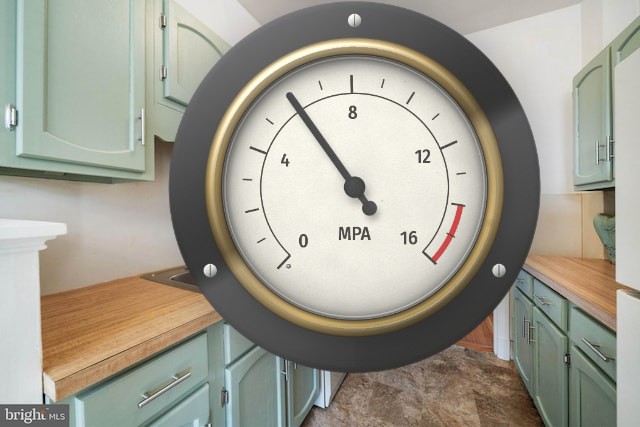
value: 6,MPa
